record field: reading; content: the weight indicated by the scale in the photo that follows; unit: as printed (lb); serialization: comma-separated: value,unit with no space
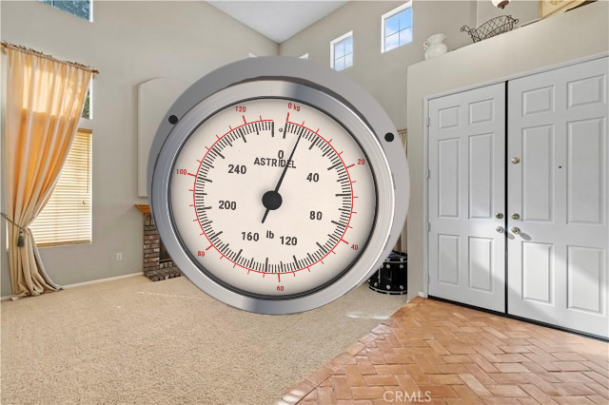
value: 10,lb
